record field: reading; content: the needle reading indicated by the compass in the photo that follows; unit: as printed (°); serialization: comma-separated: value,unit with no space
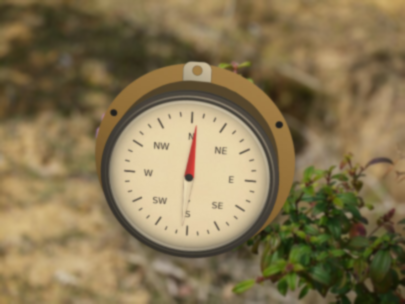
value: 5,°
